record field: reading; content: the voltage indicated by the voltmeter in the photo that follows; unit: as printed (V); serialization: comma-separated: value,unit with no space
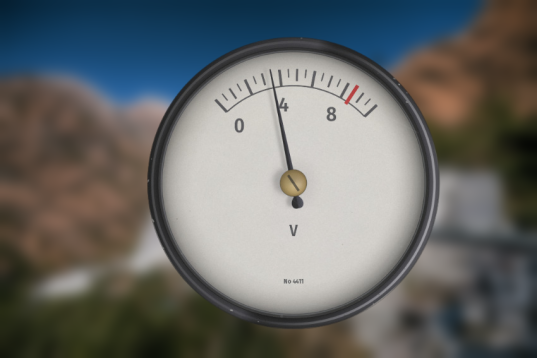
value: 3.5,V
